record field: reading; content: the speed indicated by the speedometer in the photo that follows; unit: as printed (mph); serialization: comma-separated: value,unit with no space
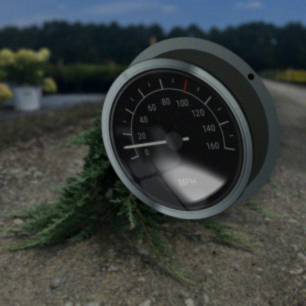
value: 10,mph
